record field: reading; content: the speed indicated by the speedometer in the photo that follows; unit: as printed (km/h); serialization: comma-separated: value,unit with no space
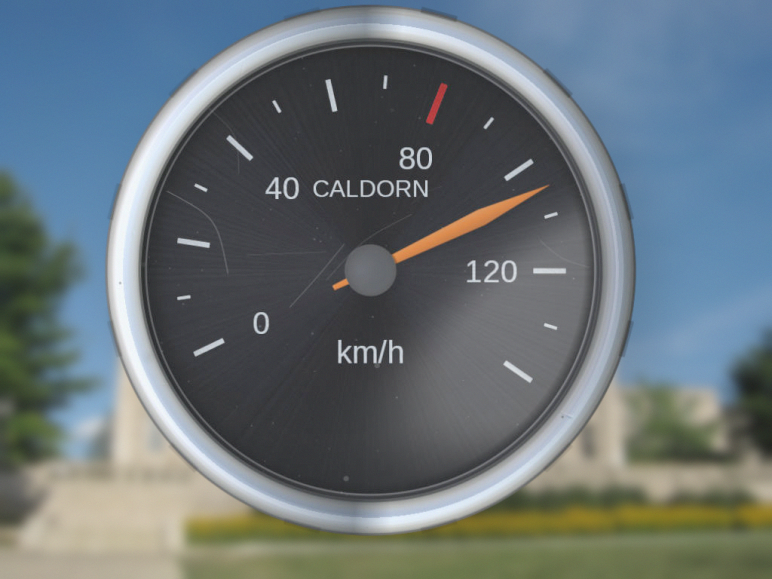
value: 105,km/h
